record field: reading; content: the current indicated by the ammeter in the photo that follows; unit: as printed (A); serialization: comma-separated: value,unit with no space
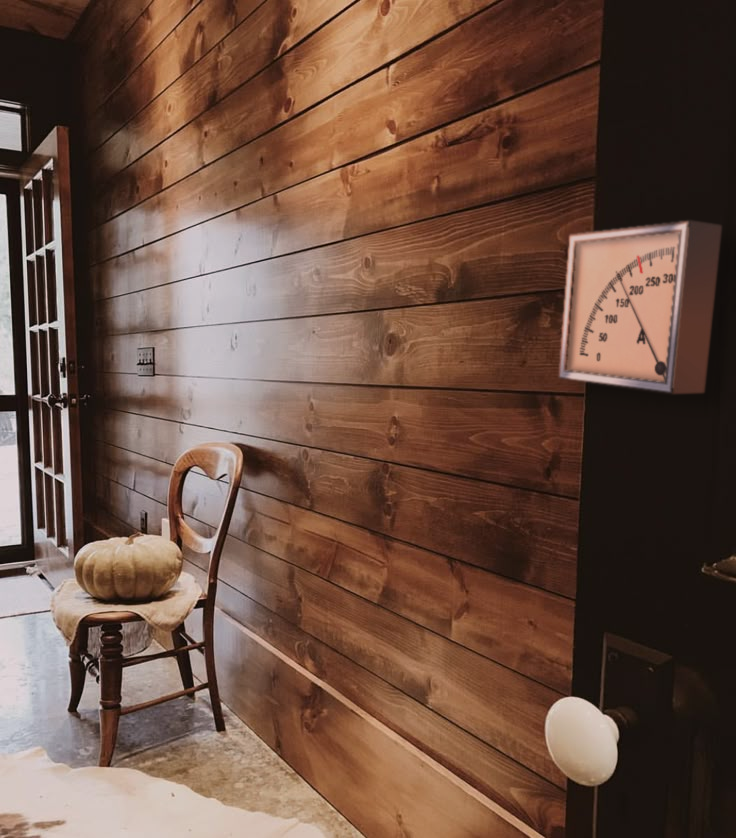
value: 175,A
